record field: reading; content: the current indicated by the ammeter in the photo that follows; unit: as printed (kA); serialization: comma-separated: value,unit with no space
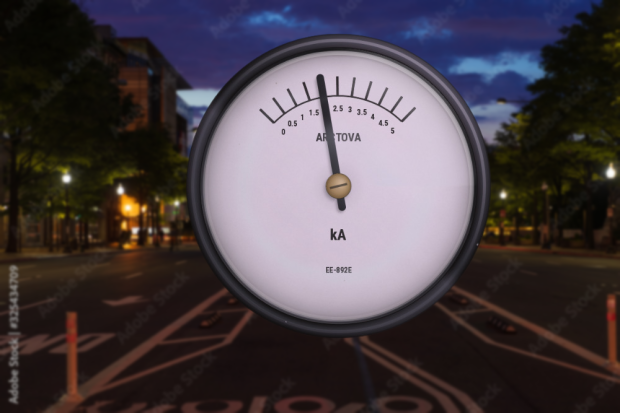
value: 2,kA
